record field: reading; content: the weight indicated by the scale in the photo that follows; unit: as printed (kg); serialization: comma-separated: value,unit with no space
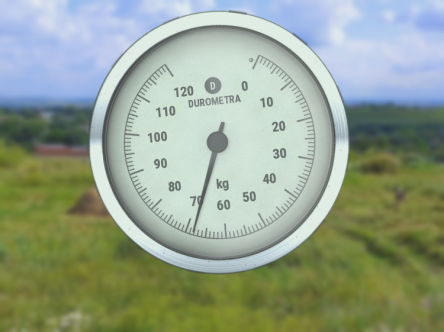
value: 68,kg
